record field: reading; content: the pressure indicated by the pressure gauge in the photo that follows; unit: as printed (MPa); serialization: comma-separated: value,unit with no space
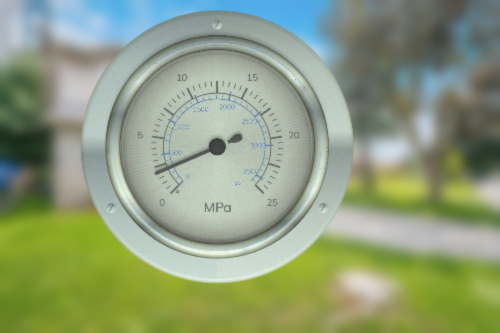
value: 2,MPa
